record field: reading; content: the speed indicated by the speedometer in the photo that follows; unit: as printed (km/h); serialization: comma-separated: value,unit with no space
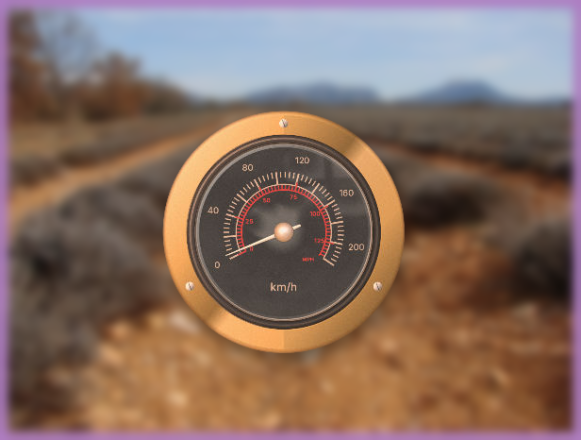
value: 4,km/h
